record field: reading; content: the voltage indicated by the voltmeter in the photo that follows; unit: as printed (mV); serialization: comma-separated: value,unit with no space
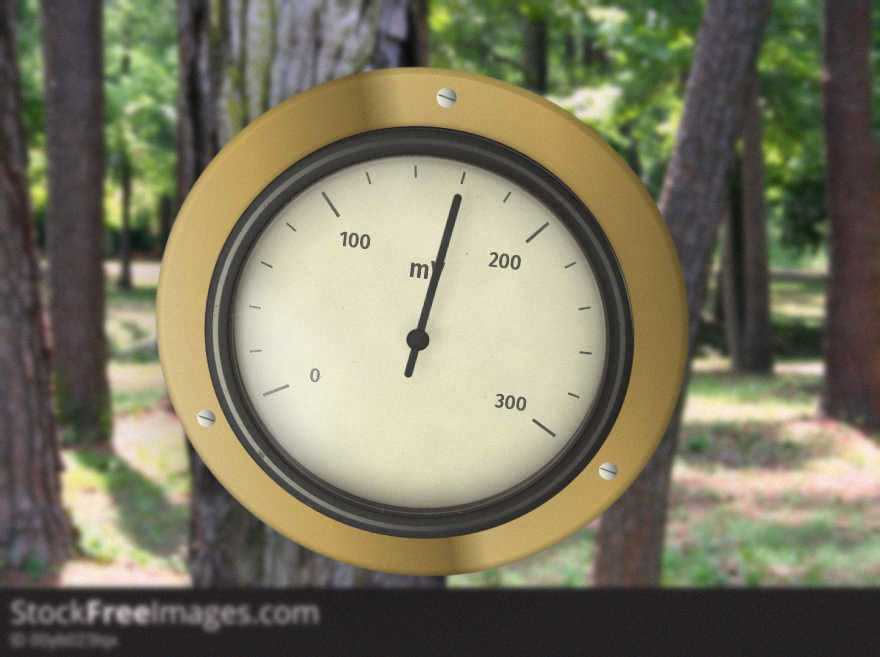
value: 160,mV
